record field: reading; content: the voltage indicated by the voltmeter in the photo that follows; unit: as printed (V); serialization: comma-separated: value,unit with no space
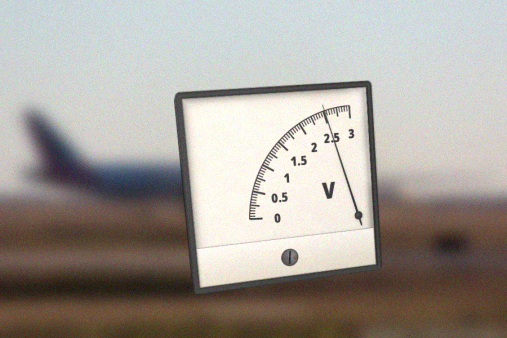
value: 2.5,V
